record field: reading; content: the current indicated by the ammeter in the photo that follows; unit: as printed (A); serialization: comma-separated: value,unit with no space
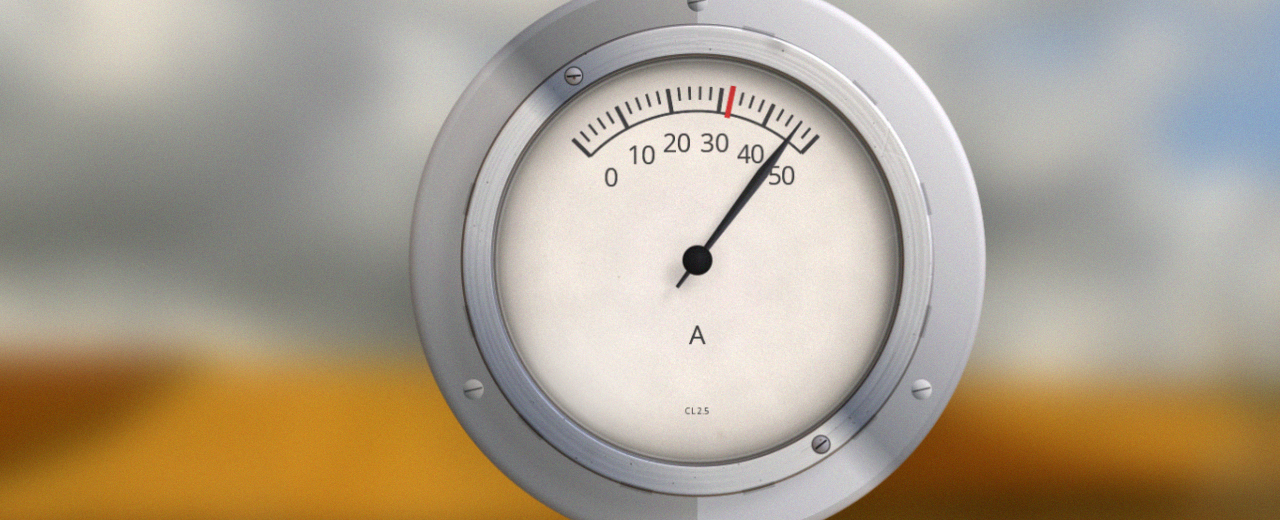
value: 46,A
